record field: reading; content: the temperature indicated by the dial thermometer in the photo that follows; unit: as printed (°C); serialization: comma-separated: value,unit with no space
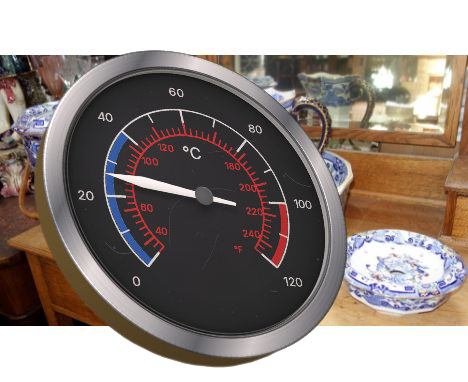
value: 25,°C
